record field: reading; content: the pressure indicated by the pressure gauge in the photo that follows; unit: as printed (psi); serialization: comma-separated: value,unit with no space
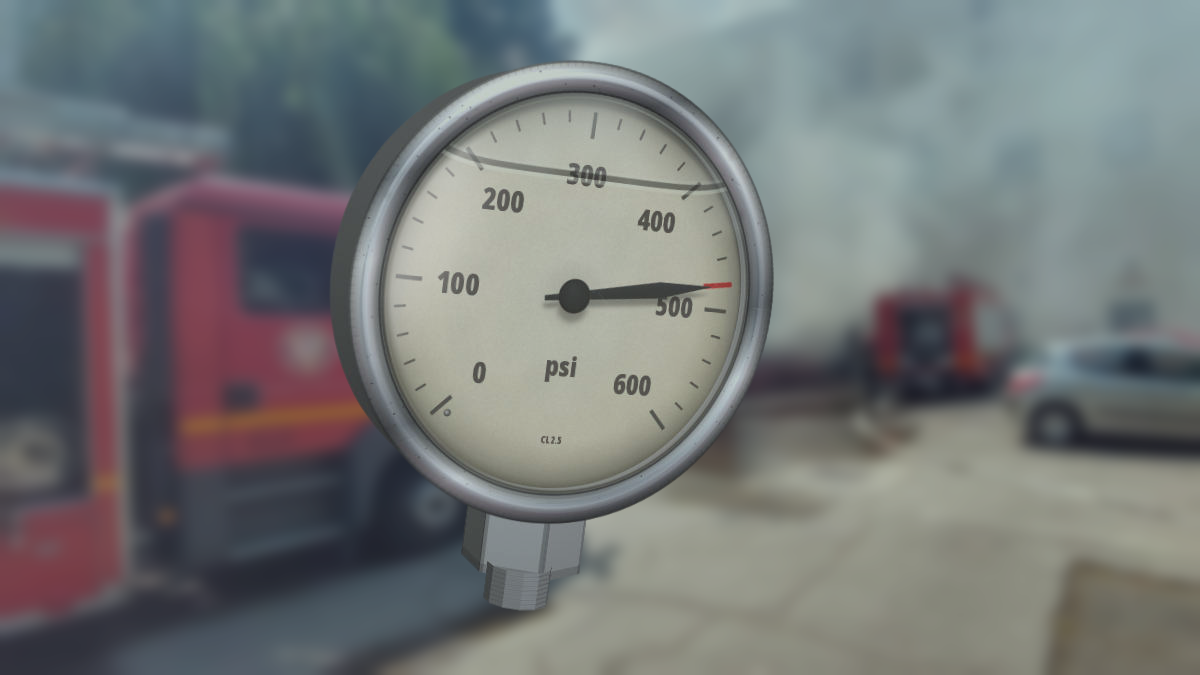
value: 480,psi
